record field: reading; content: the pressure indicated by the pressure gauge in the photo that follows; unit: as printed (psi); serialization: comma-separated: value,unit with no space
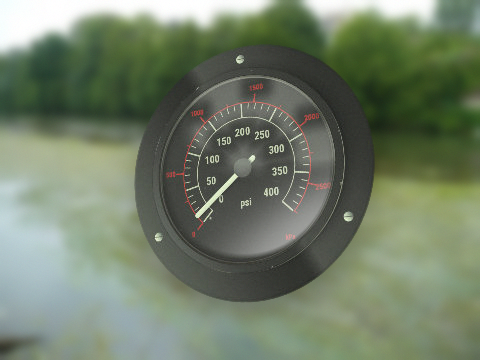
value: 10,psi
